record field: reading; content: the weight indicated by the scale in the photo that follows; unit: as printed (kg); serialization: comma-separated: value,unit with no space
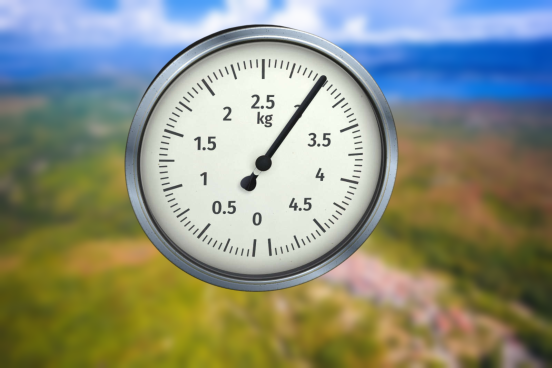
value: 3,kg
